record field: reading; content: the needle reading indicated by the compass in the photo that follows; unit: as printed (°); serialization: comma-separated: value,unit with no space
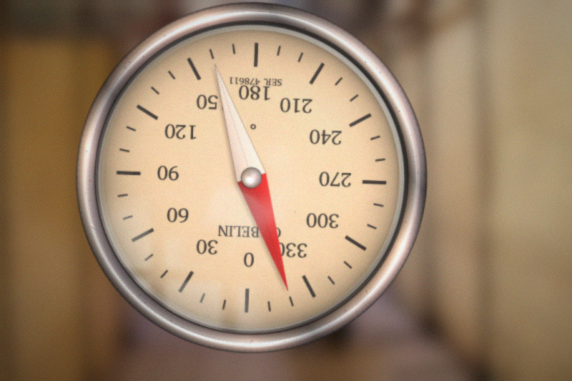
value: 340,°
